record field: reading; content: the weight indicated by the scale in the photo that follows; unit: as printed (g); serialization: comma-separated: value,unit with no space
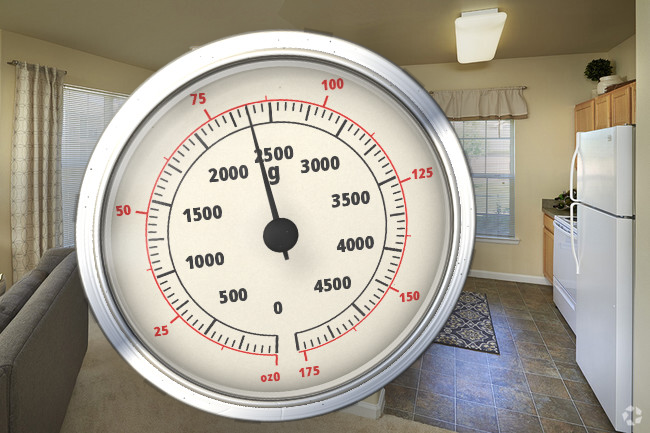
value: 2350,g
